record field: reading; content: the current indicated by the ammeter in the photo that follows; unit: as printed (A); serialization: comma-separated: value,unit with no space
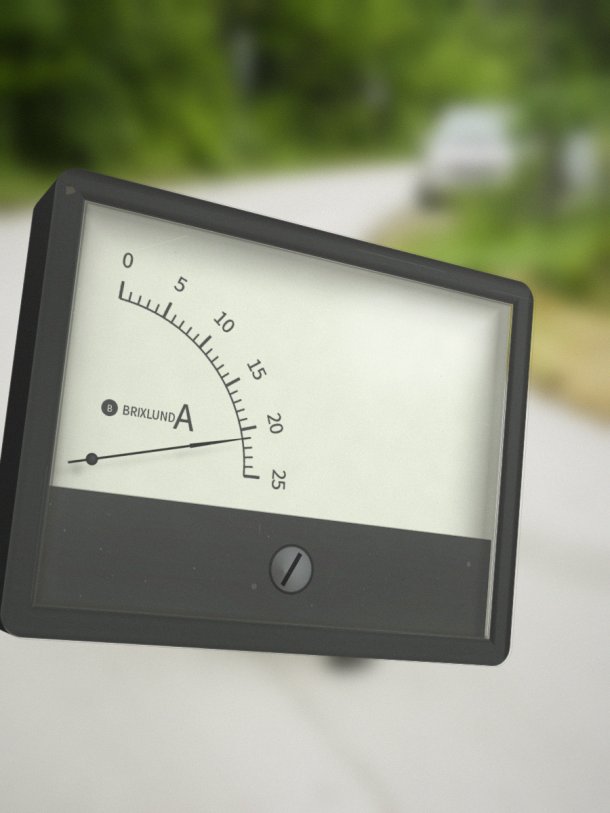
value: 21,A
